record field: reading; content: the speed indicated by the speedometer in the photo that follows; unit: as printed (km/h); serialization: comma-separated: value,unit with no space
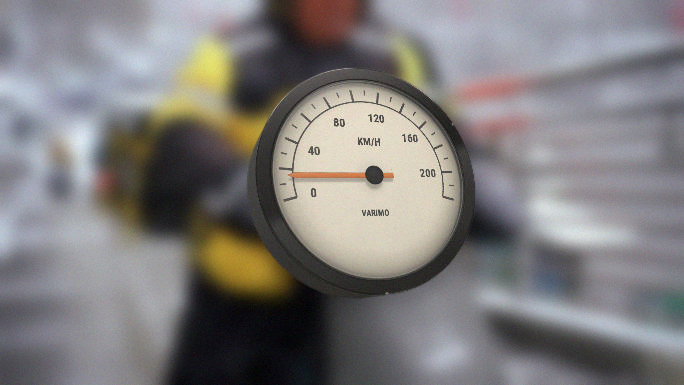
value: 15,km/h
